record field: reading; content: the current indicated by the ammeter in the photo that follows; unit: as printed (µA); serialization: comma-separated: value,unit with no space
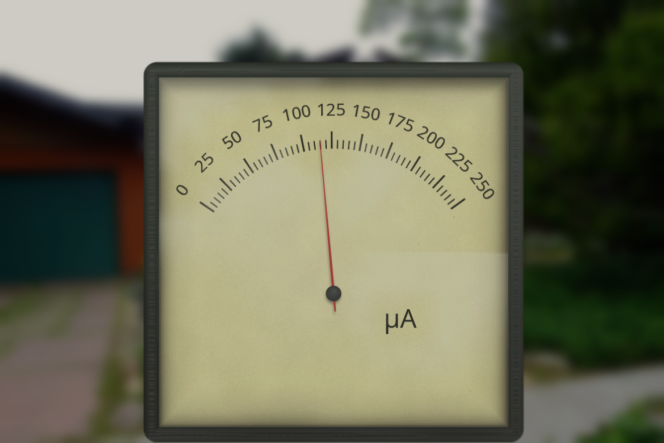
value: 115,µA
